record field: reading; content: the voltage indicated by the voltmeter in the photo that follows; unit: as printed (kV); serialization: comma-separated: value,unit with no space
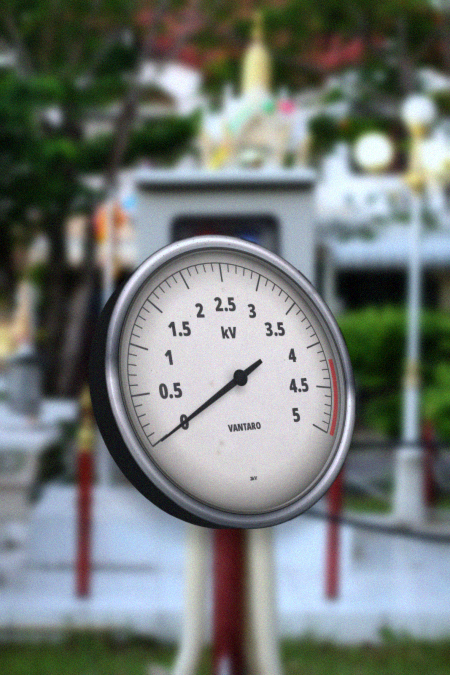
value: 0,kV
